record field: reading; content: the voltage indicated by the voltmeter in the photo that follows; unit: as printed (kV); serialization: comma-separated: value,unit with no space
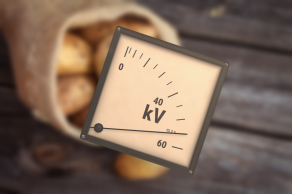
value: 55,kV
